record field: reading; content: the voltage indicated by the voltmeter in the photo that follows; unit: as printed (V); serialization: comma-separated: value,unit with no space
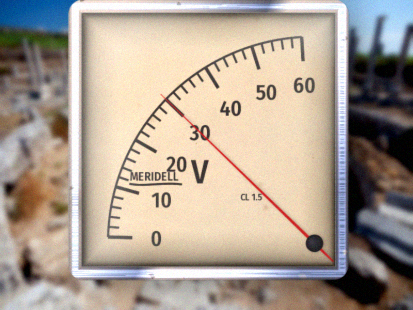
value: 30,V
